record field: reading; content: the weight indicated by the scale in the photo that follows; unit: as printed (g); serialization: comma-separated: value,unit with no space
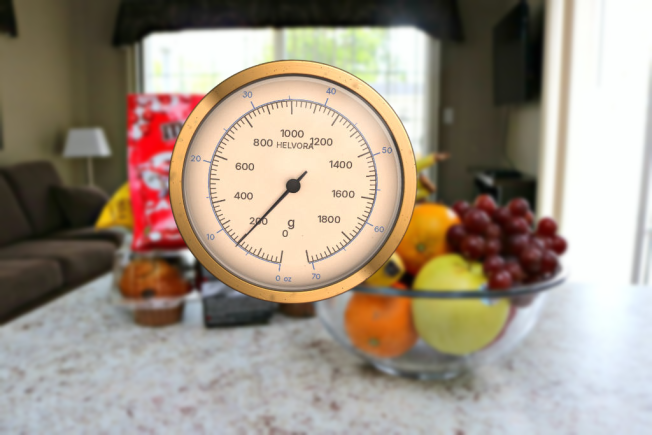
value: 200,g
